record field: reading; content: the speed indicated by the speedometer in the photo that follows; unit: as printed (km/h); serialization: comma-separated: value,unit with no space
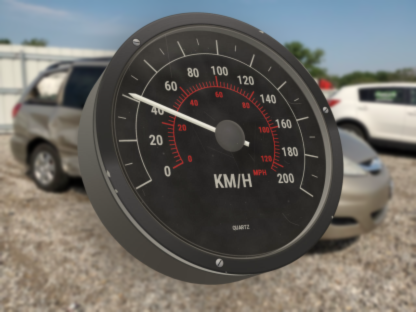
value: 40,km/h
